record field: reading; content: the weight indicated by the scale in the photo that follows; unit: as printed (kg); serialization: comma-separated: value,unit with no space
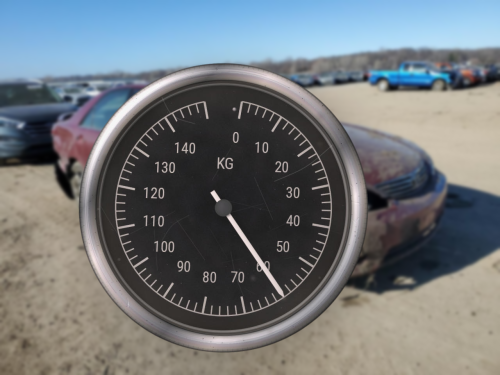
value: 60,kg
